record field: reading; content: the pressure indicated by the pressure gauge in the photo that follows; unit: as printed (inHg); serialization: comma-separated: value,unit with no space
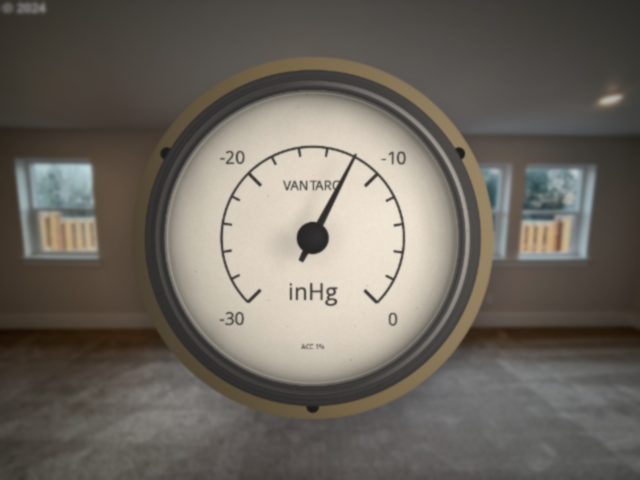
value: -12,inHg
